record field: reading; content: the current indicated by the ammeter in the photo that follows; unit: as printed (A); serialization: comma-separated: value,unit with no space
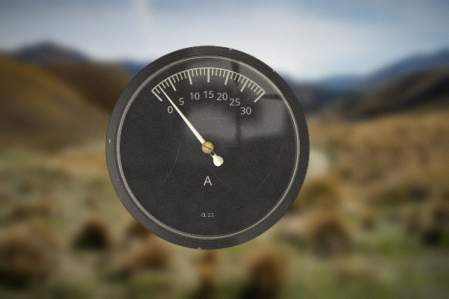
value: 2,A
